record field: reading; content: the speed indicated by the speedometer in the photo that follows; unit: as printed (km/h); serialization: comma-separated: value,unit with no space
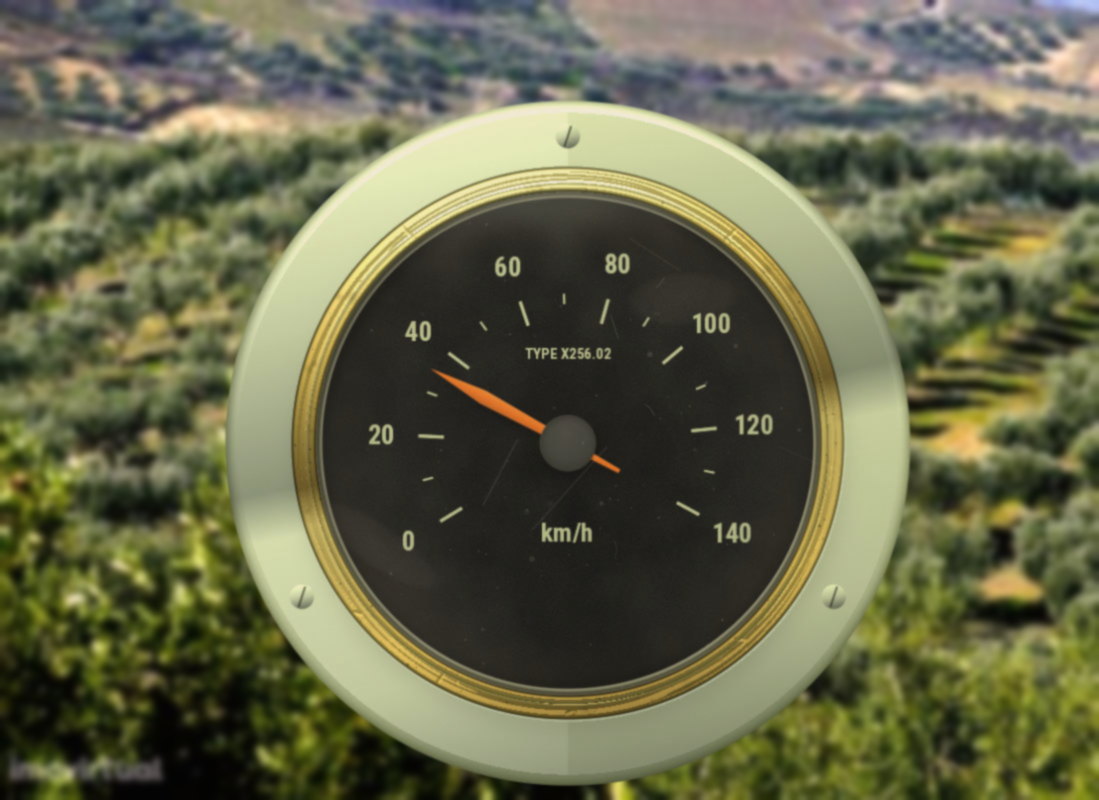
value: 35,km/h
